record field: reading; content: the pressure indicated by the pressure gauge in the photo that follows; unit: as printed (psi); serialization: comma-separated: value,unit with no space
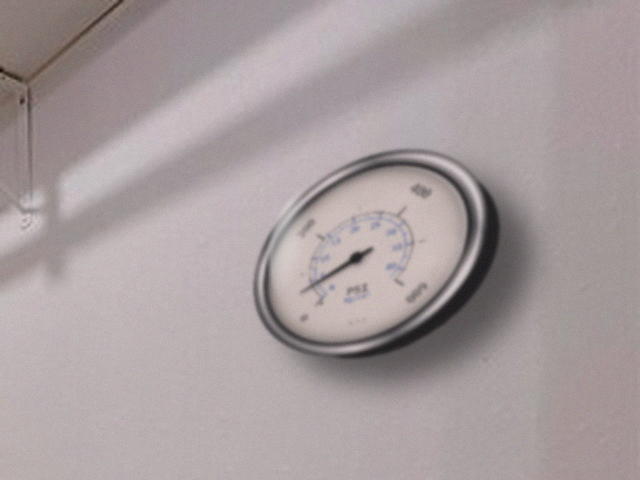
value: 50,psi
